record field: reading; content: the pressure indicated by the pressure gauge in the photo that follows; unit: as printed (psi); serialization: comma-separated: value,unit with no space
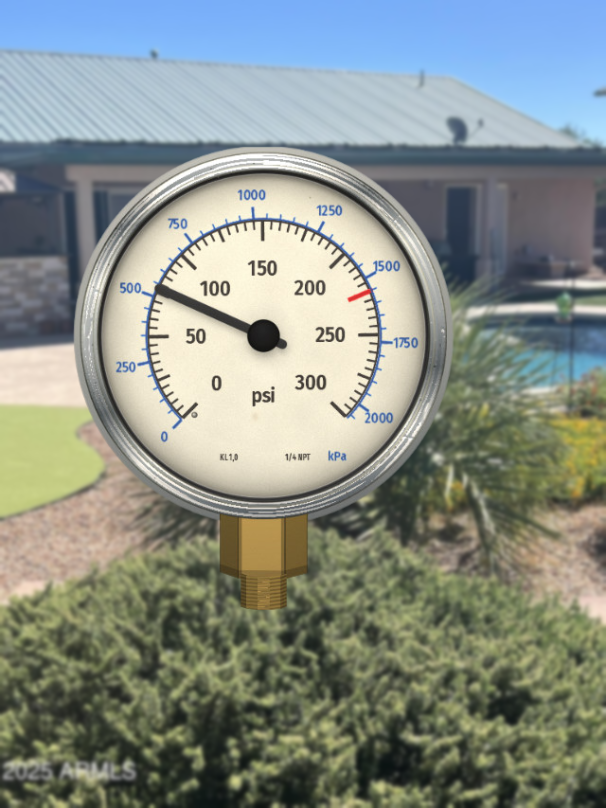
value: 77.5,psi
